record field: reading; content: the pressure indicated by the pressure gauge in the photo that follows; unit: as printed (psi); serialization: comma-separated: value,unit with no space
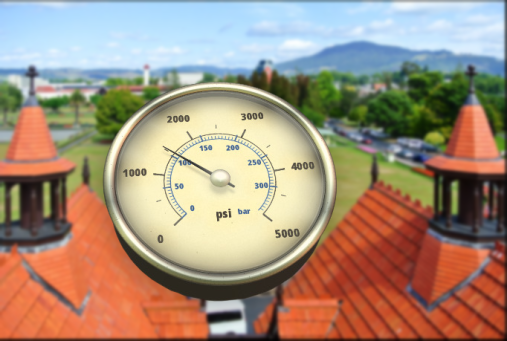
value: 1500,psi
